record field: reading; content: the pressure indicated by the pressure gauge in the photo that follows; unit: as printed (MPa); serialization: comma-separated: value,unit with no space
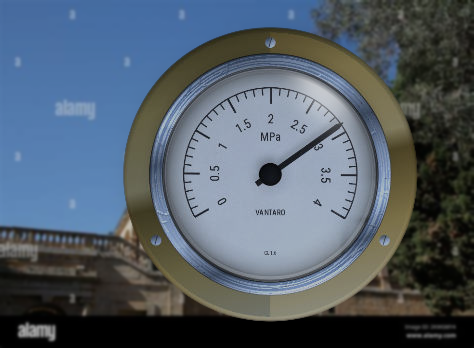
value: 2.9,MPa
